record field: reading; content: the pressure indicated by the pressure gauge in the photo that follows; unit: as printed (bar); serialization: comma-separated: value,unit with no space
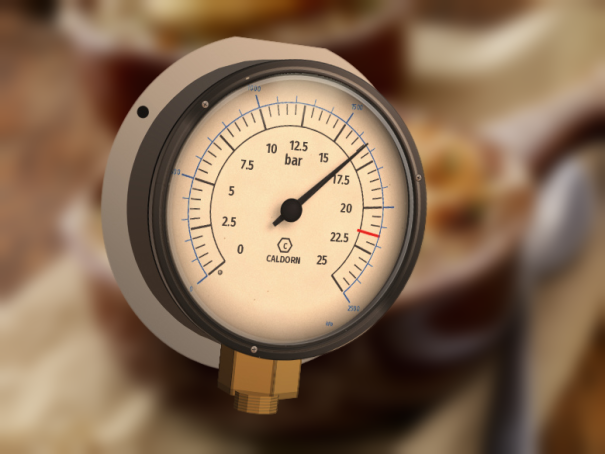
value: 16.5,bar
